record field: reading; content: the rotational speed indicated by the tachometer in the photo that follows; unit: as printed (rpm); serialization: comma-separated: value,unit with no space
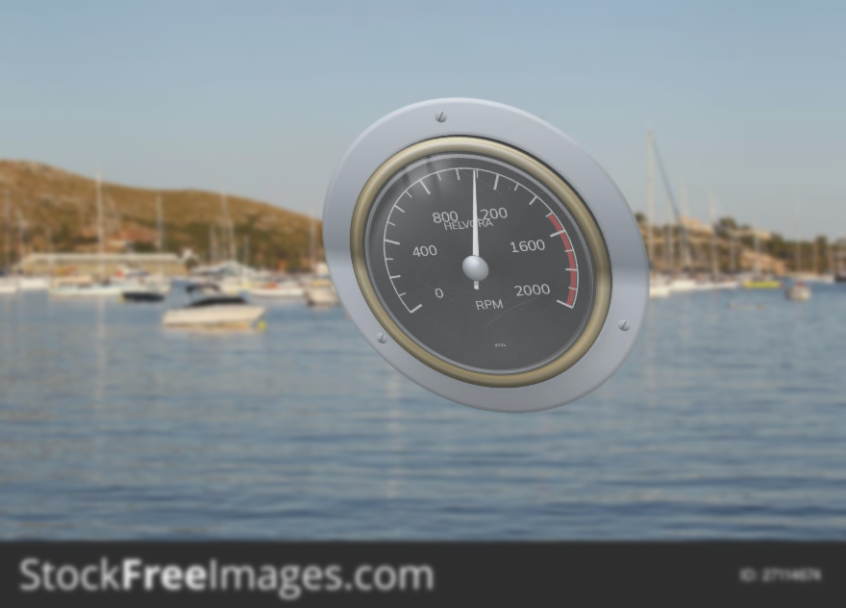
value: 1100,rpm
